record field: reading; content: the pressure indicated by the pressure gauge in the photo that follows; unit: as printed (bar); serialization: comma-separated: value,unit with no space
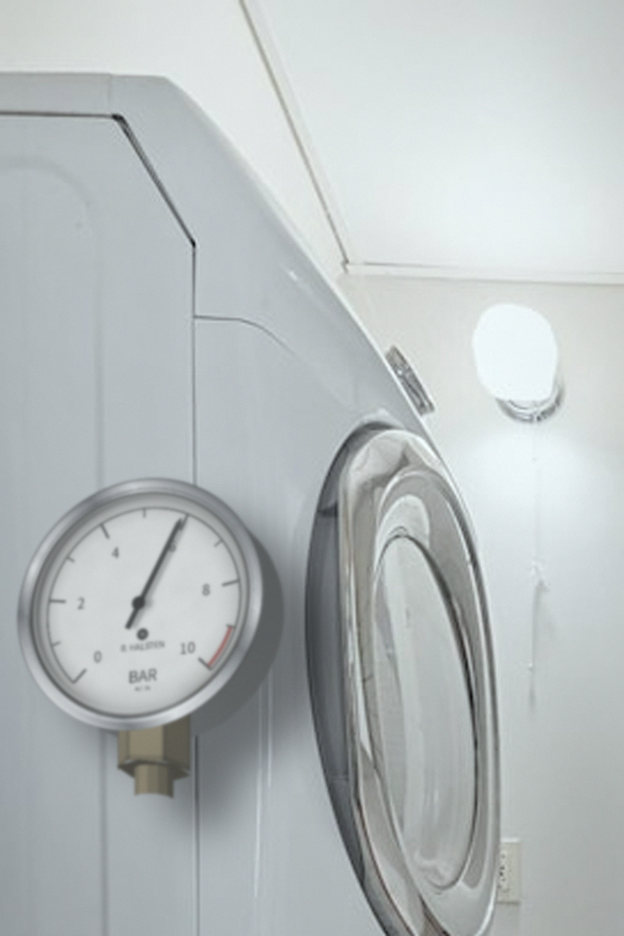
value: 6,bar
